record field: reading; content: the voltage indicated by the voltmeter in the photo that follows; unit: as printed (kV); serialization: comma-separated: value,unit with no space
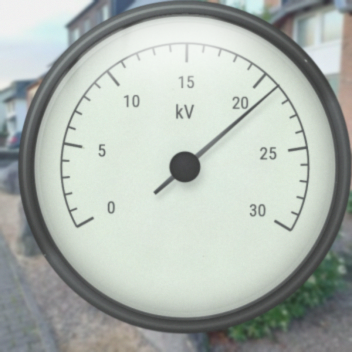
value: 21,kV
